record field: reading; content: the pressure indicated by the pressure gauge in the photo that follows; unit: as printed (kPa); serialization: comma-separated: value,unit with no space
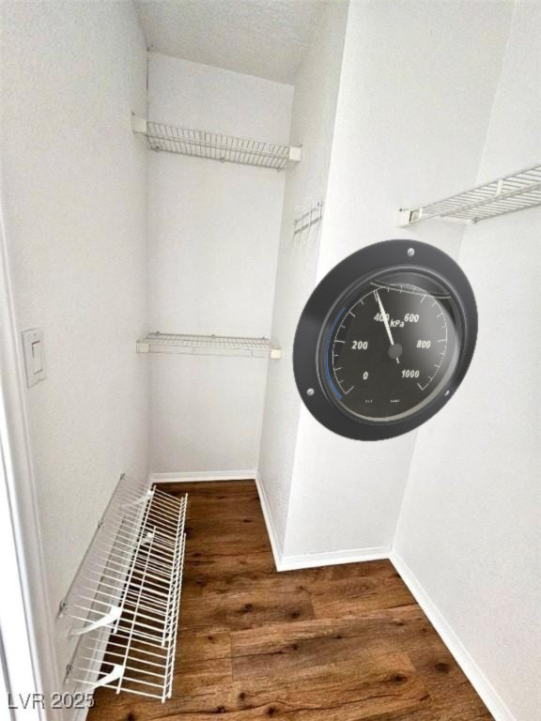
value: 400,kPa
